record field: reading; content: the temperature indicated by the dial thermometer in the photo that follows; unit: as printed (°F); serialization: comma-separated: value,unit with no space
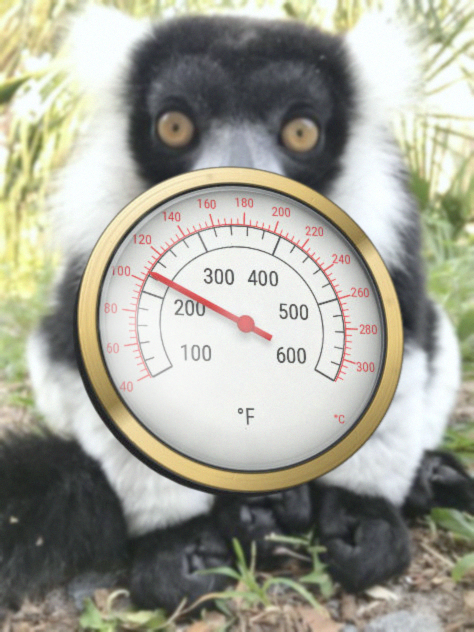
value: 220,°F
